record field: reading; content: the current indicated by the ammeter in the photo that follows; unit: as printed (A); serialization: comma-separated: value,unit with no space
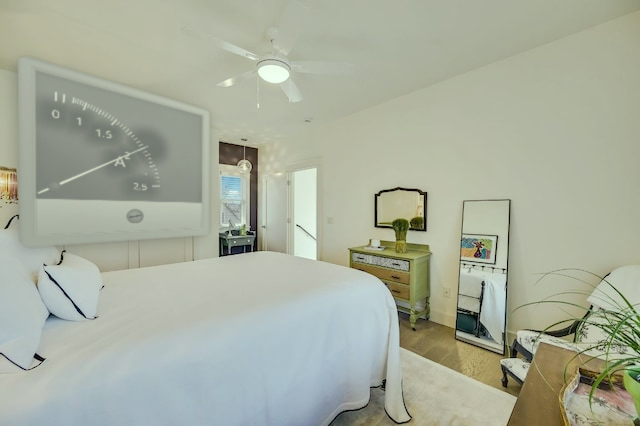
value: 2,A
